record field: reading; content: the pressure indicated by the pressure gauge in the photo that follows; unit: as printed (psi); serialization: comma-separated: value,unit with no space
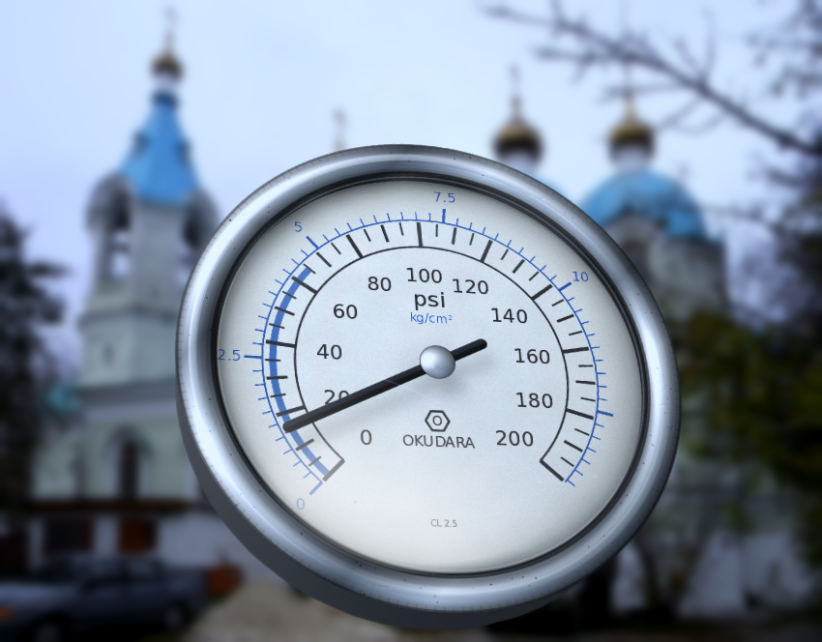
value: 15,psi
